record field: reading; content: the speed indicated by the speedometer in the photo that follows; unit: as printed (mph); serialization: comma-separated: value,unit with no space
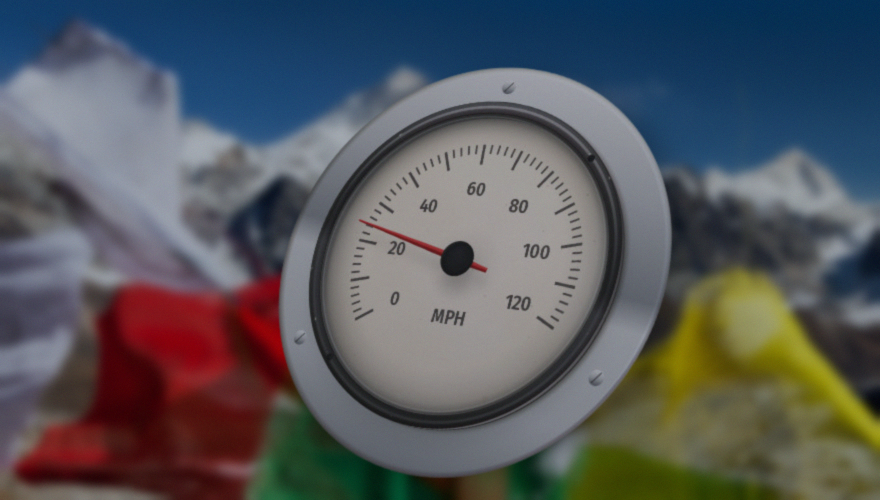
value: 24,mph
